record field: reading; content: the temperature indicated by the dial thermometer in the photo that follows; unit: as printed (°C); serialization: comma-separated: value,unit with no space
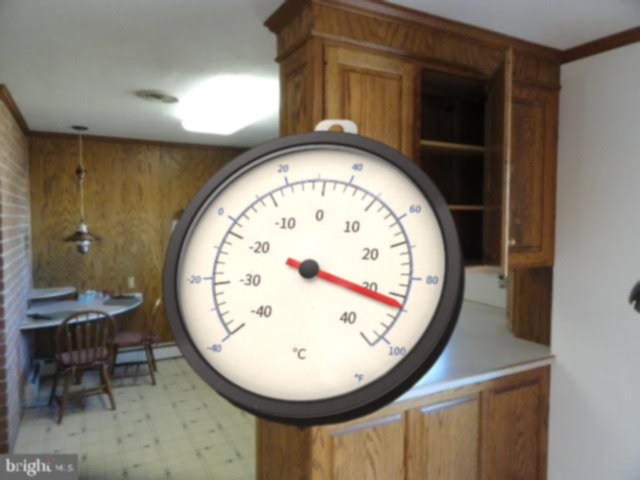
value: 32,°C
